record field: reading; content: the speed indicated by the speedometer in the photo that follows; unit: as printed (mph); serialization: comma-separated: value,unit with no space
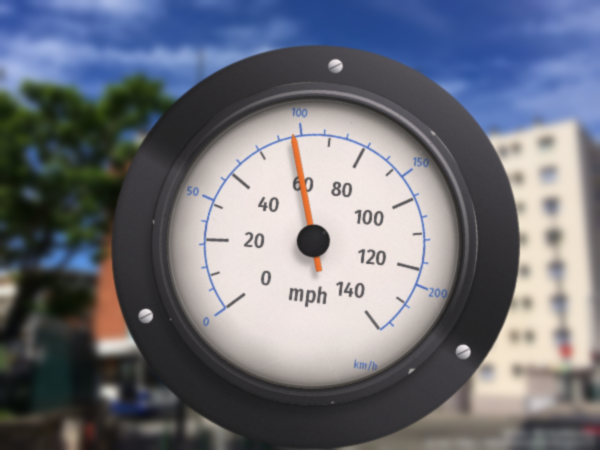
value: 60,mph
